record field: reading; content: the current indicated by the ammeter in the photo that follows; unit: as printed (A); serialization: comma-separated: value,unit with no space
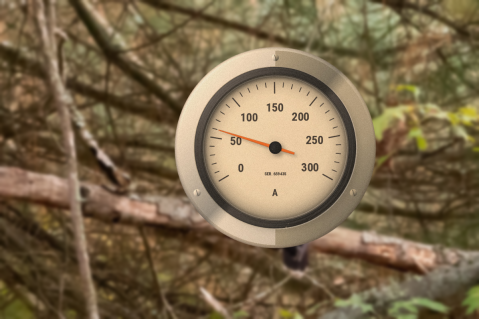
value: 60,A
